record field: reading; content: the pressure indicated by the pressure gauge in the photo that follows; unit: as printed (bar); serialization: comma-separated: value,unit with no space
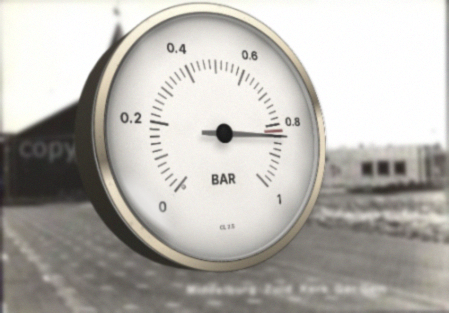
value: 0.84,bar
